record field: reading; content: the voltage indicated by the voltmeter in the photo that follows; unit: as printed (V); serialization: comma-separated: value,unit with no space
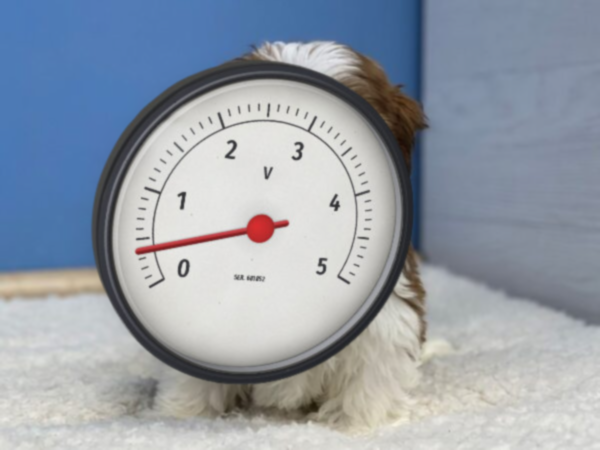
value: 0.4,V
